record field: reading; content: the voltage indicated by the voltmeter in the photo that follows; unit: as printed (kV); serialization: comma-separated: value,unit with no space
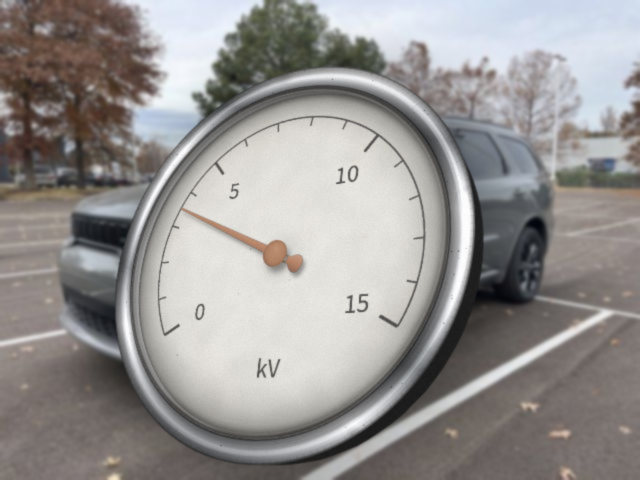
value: 3.5,kV
